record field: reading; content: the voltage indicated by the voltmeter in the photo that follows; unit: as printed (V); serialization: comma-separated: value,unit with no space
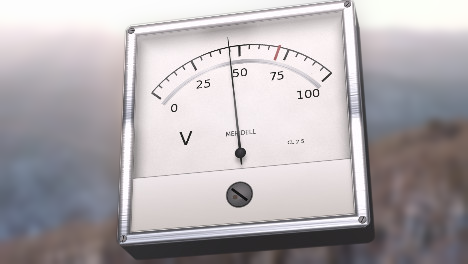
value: 45,V
